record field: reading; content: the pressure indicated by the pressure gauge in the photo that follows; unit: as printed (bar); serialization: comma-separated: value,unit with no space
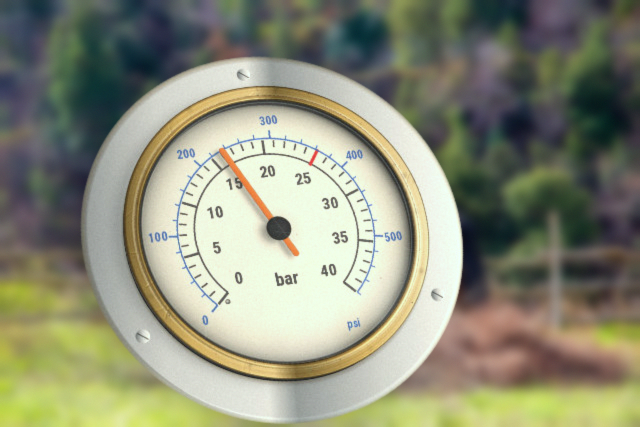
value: 16,bar
